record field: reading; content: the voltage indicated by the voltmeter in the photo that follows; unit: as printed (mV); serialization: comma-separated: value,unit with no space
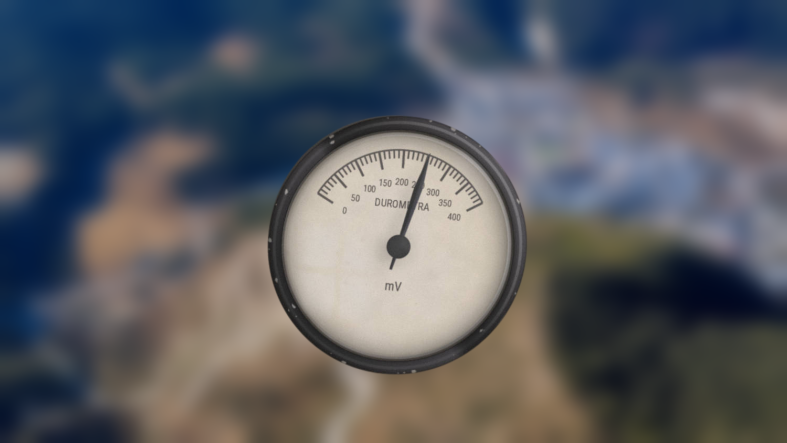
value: 250,mV
